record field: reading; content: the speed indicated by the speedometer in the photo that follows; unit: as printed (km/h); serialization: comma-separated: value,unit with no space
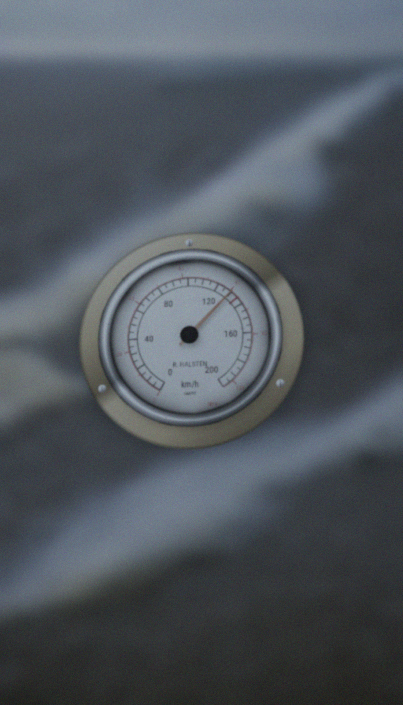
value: 130,km/h
